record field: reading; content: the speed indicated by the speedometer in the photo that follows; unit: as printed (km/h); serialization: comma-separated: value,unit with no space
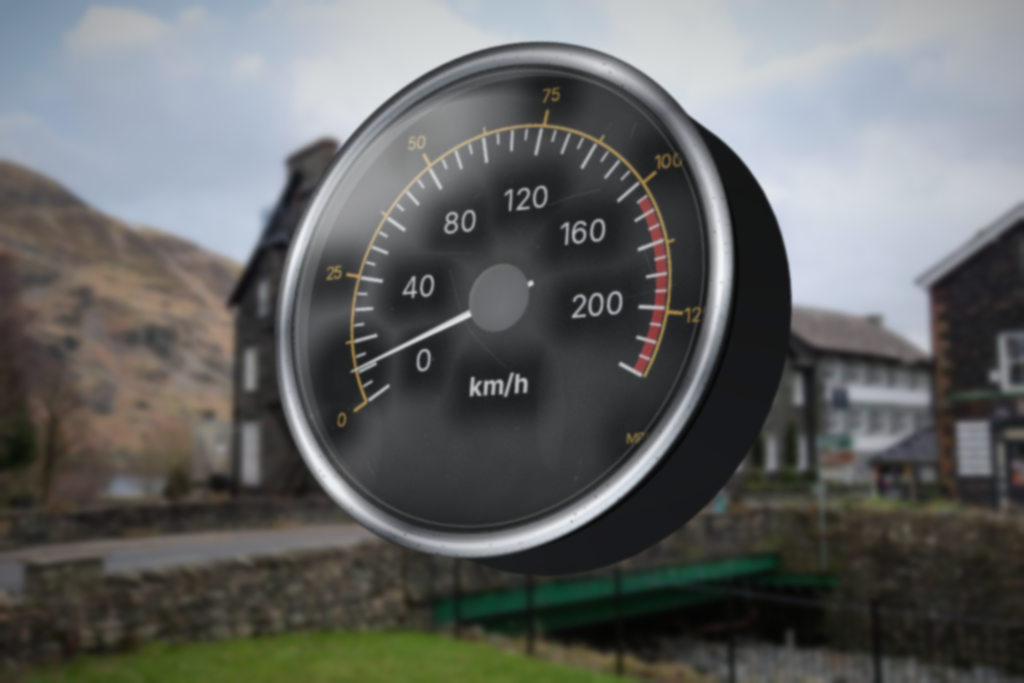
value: 10,km/h
